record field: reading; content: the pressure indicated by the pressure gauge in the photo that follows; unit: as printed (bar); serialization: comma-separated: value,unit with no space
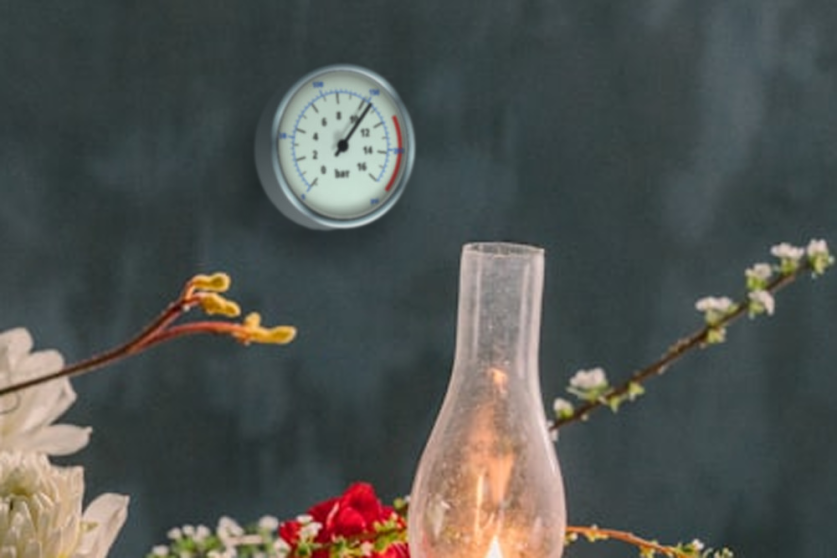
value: 10.5,bar
